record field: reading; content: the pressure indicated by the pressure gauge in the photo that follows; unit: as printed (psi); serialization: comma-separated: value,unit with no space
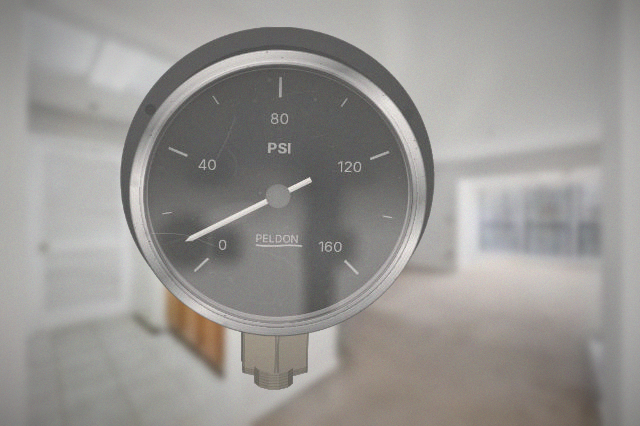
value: 10,psi
